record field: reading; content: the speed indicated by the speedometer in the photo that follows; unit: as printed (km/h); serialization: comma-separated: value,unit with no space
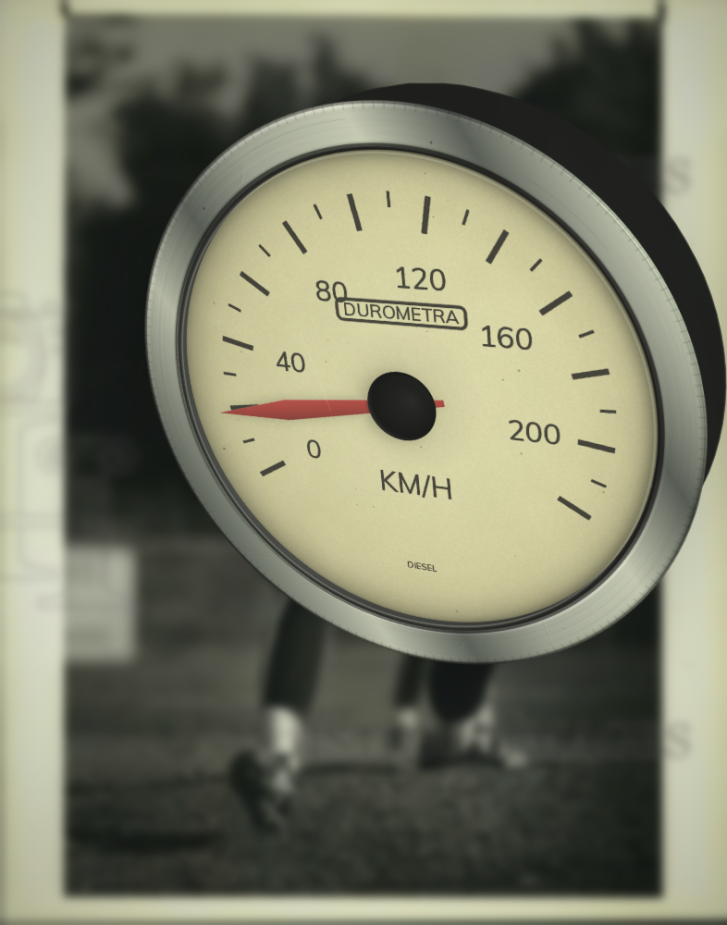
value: 20,km/h
